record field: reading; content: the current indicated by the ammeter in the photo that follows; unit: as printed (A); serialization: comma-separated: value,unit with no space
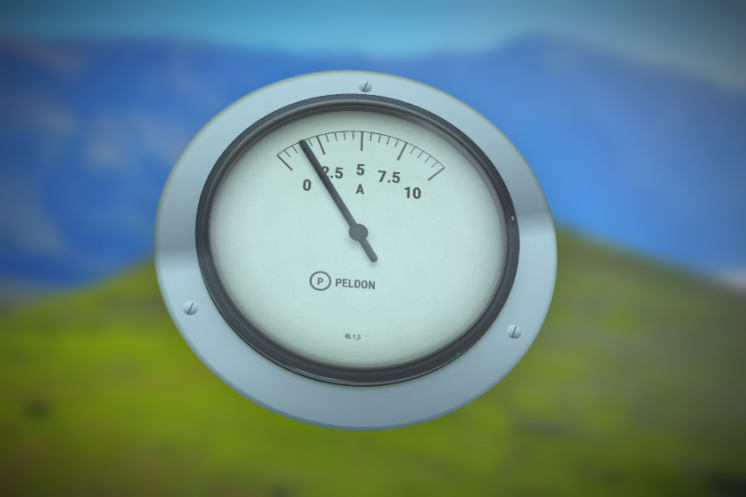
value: 1.5,A
